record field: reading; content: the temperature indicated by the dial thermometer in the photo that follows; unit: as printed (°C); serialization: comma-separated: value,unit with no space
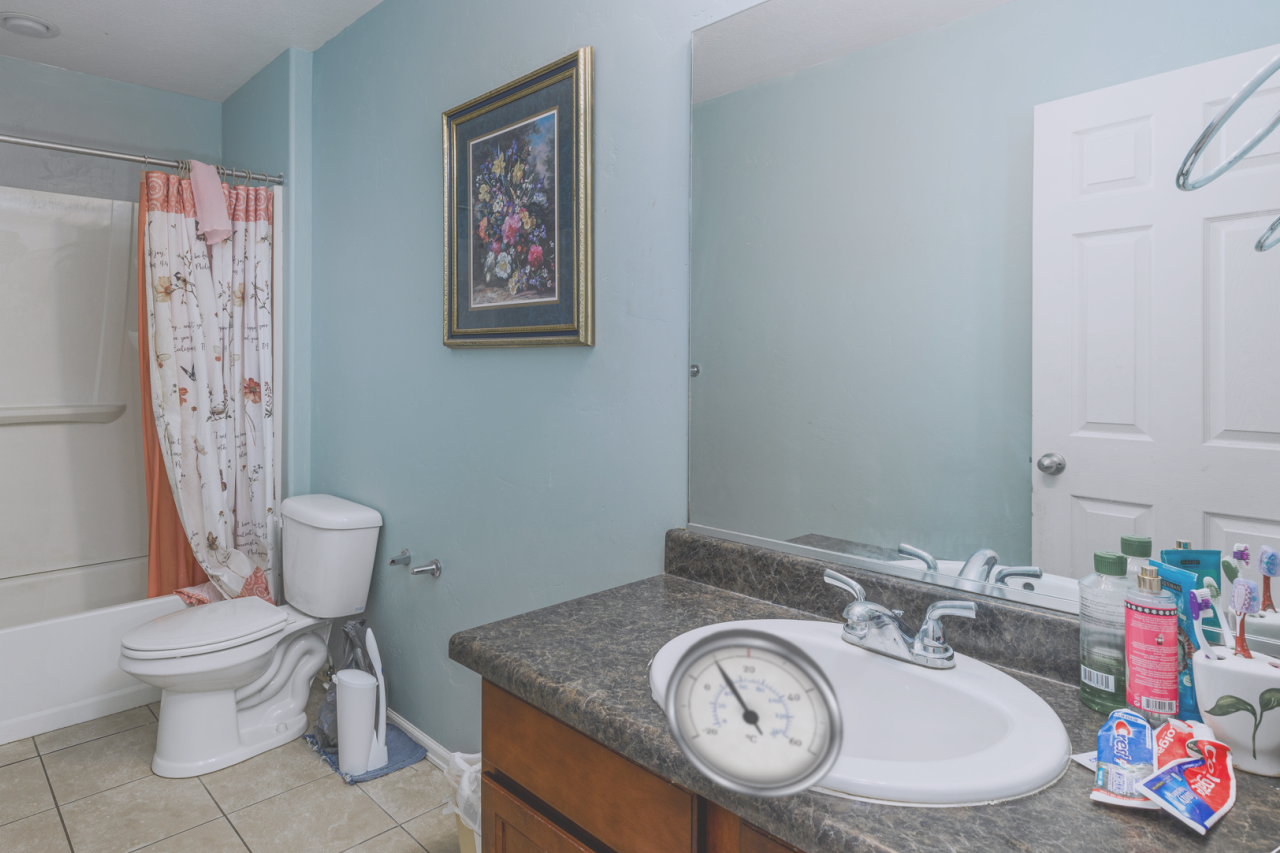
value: 10,°C
